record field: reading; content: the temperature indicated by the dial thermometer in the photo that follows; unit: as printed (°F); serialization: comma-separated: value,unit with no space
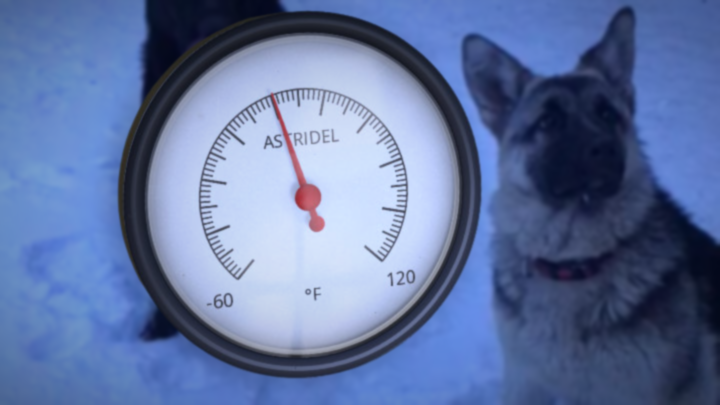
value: 20,°F
